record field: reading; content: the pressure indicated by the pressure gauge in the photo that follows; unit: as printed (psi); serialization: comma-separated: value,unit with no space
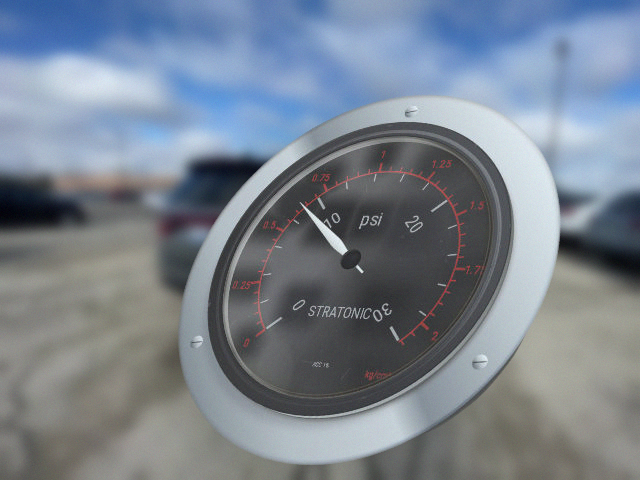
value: 9,psi
